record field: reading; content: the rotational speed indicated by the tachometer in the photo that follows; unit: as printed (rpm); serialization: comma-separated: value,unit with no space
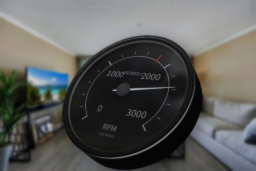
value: 2400,rpm
